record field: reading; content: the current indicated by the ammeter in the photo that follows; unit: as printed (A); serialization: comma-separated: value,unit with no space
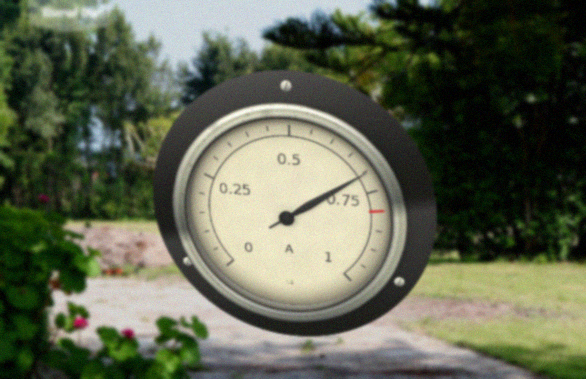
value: 0.7,A
